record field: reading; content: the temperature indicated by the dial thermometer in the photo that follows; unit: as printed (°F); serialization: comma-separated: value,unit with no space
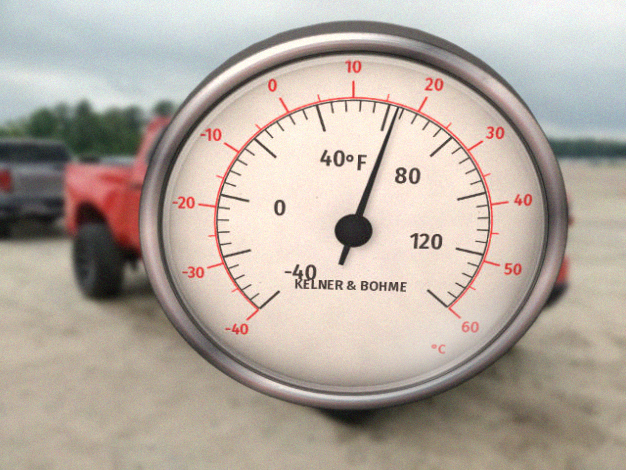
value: 62,°F
